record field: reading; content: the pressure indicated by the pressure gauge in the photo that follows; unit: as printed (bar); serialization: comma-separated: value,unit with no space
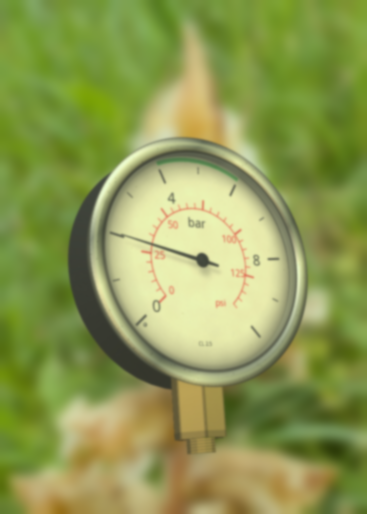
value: 2,bar
